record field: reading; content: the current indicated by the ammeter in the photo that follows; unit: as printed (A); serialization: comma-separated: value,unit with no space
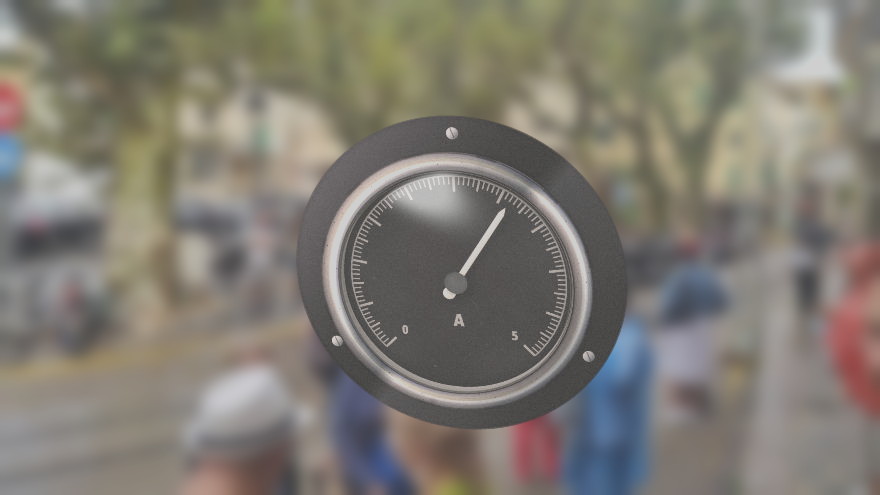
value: 3.1,A
